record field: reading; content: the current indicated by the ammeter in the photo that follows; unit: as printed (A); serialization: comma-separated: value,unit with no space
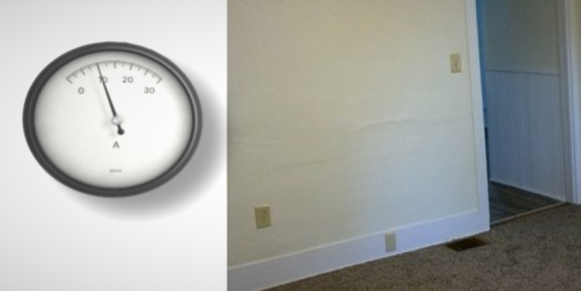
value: 10,A
